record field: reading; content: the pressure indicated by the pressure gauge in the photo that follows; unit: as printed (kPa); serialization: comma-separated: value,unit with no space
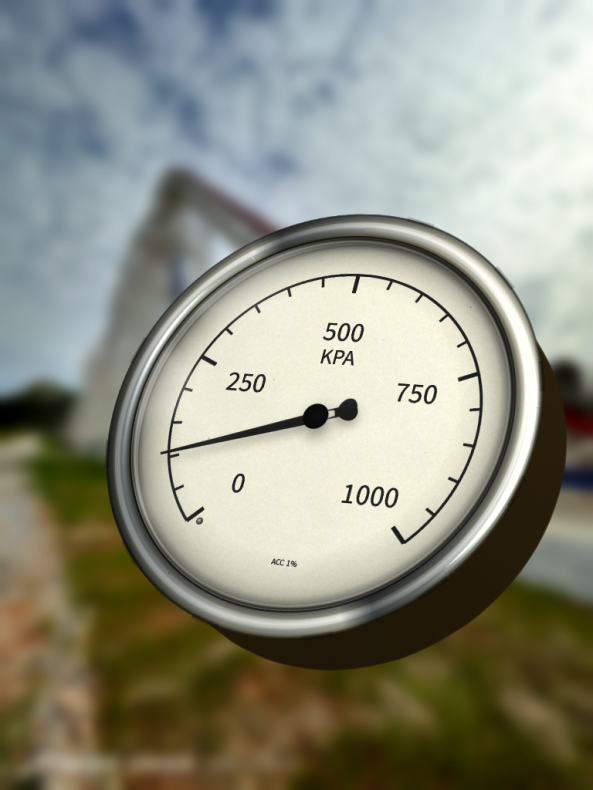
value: 100,kPa
